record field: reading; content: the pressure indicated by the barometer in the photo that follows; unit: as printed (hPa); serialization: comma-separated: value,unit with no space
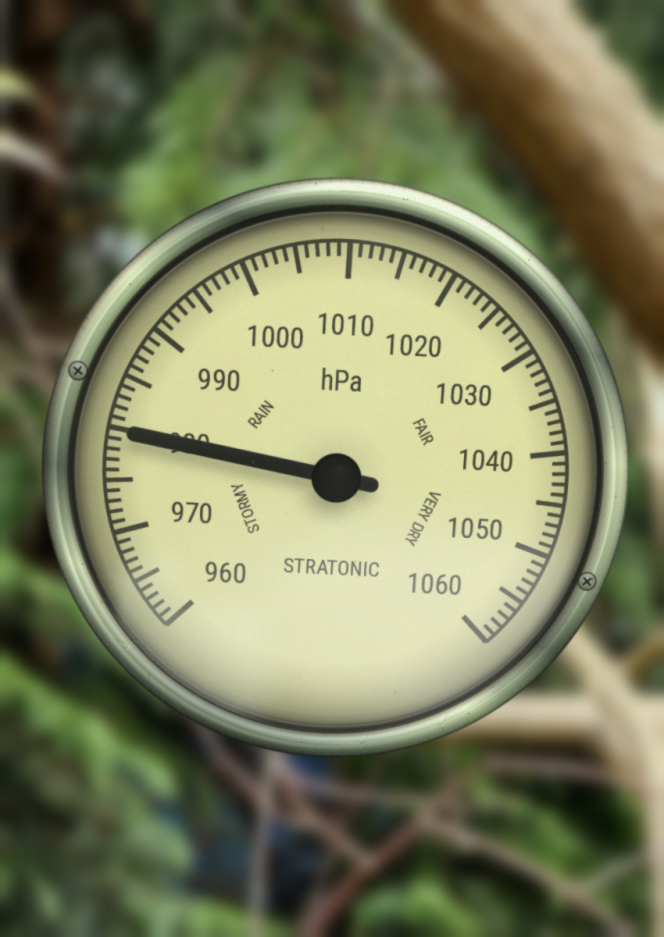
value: 980,hPa
